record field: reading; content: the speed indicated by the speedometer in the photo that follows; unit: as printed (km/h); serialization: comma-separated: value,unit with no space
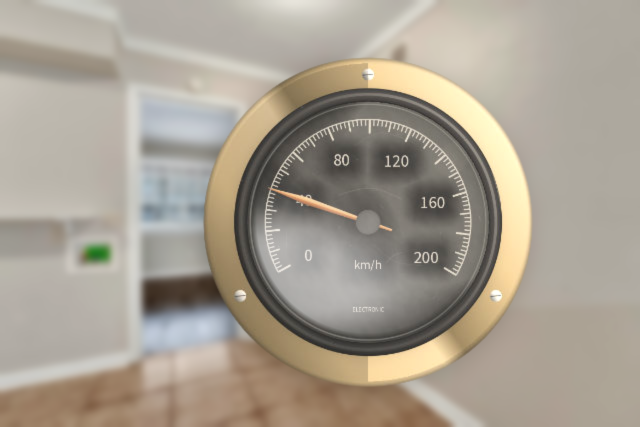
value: 40,km/h
